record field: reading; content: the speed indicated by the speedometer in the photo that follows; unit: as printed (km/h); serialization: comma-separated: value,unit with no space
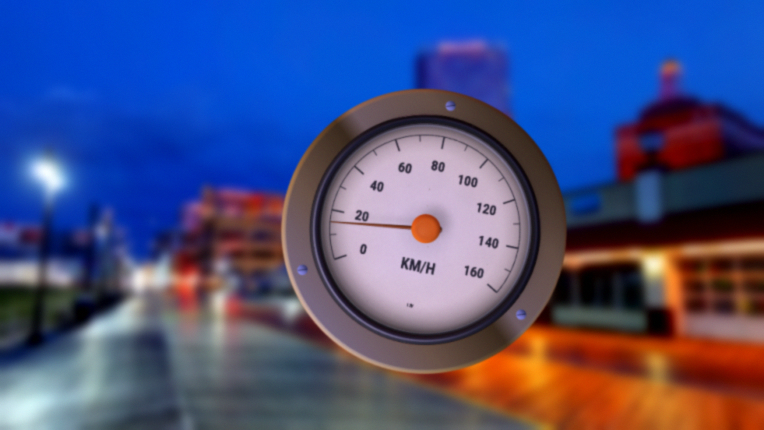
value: 15,km/h
